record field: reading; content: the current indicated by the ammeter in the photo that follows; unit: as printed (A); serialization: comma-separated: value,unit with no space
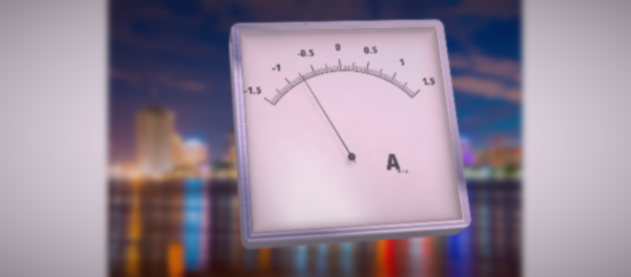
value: -0.75,A
